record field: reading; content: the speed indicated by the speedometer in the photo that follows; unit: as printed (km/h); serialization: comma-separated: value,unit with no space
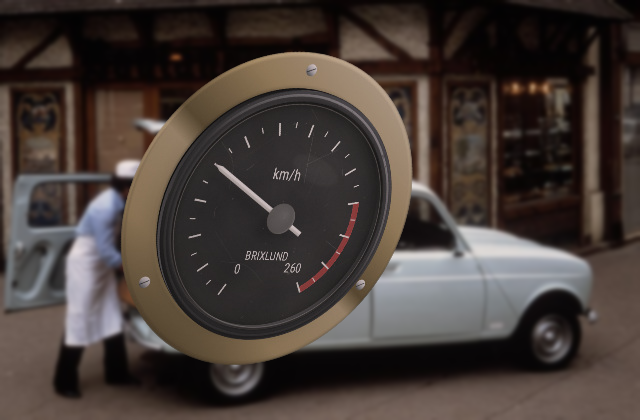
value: 80,km/h
